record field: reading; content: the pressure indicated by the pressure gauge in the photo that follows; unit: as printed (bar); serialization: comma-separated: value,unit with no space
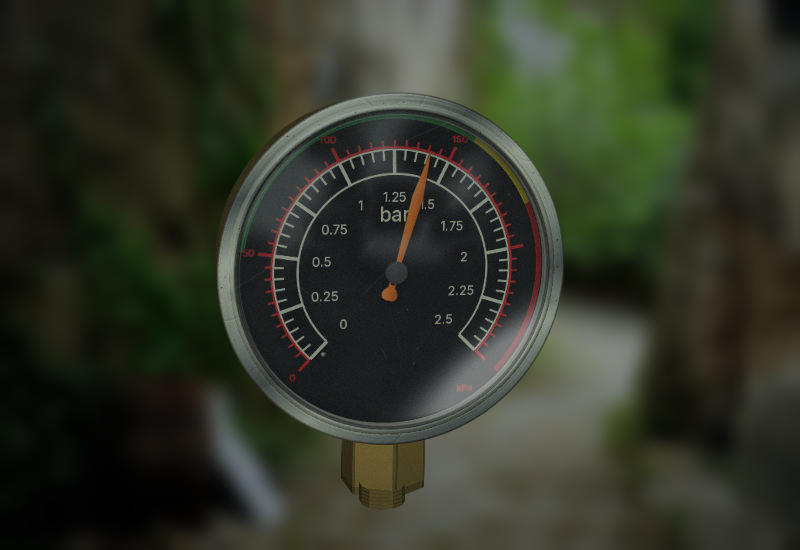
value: 1.4,bar
